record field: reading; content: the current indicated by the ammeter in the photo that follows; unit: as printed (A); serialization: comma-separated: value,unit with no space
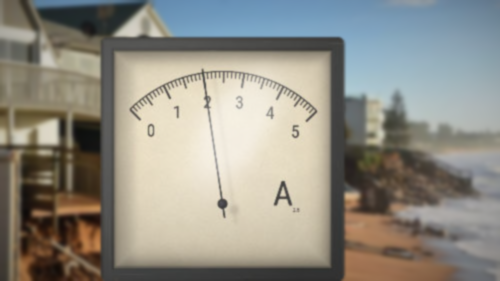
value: 2,A
